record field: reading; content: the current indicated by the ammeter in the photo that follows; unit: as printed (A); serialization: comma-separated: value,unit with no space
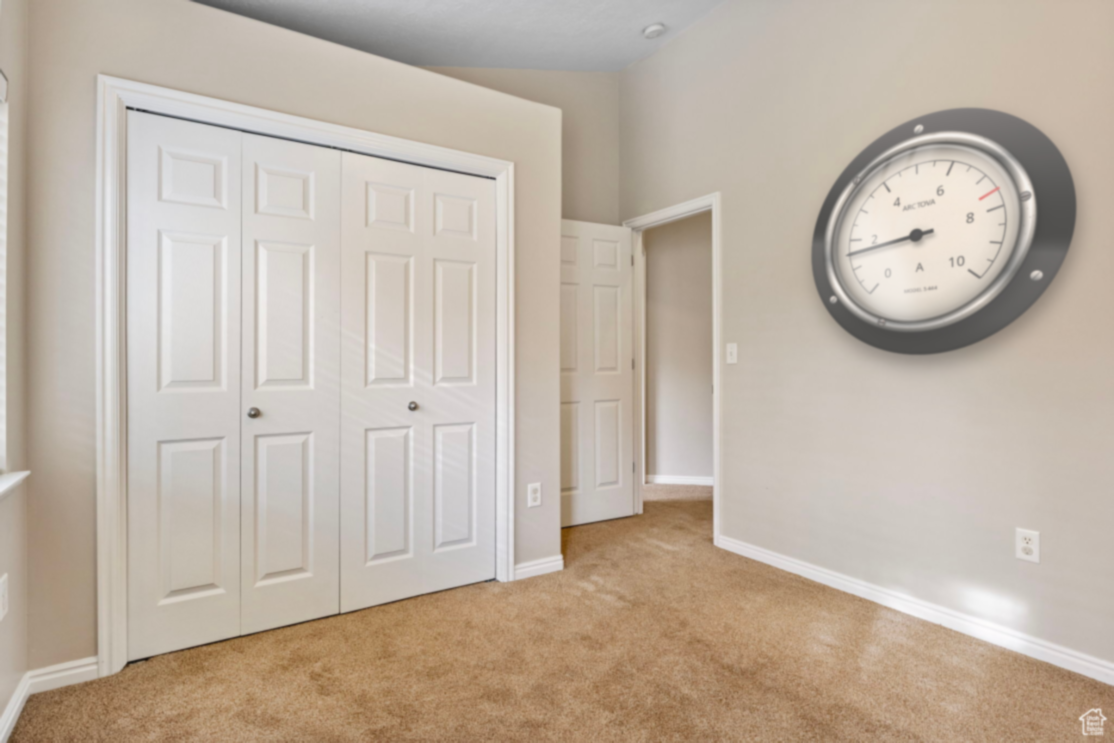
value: 1.5,A
